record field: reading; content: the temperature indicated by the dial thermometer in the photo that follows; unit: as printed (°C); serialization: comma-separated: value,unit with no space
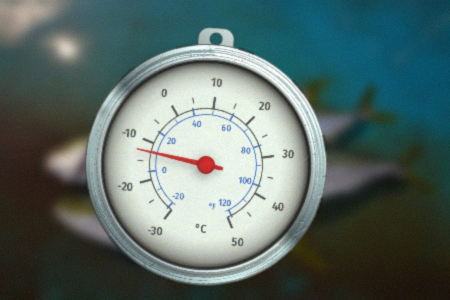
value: -12.5,°C
